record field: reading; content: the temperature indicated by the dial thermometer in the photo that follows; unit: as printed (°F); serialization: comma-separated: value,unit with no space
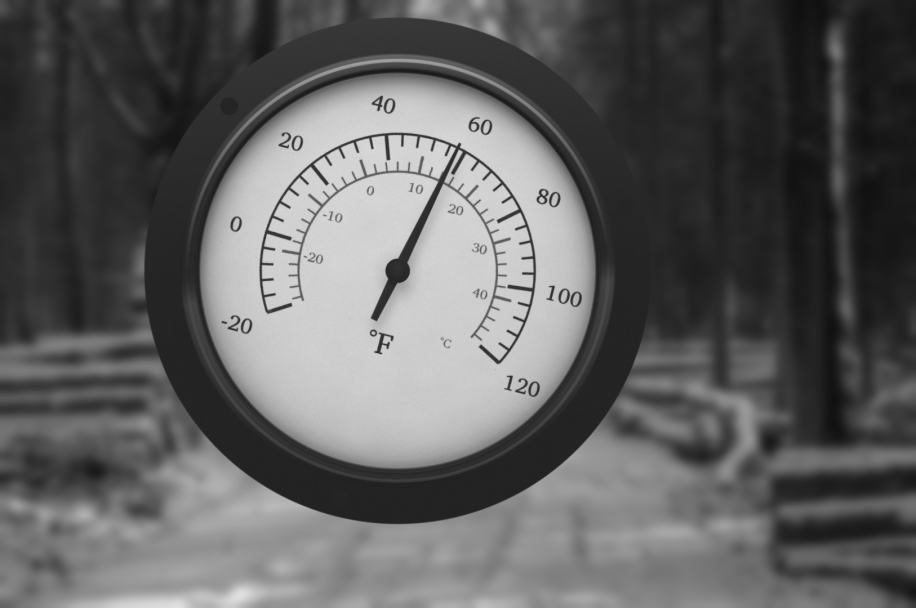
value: 58,°F
